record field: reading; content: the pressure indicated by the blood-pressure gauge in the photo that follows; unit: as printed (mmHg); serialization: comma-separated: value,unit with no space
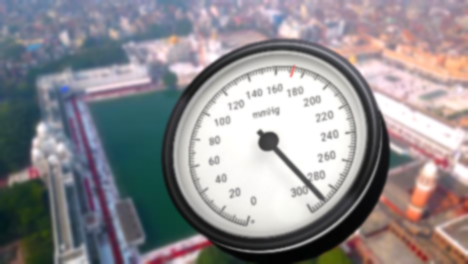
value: 290,mmHg
